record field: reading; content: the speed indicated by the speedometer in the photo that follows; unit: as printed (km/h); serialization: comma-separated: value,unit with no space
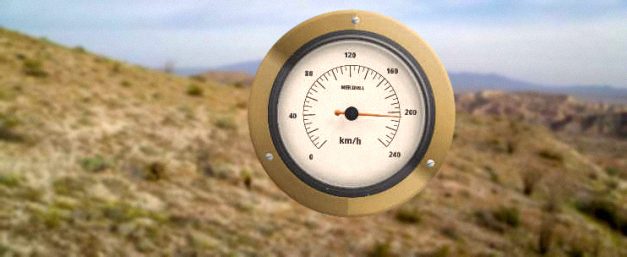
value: 205,km/h
